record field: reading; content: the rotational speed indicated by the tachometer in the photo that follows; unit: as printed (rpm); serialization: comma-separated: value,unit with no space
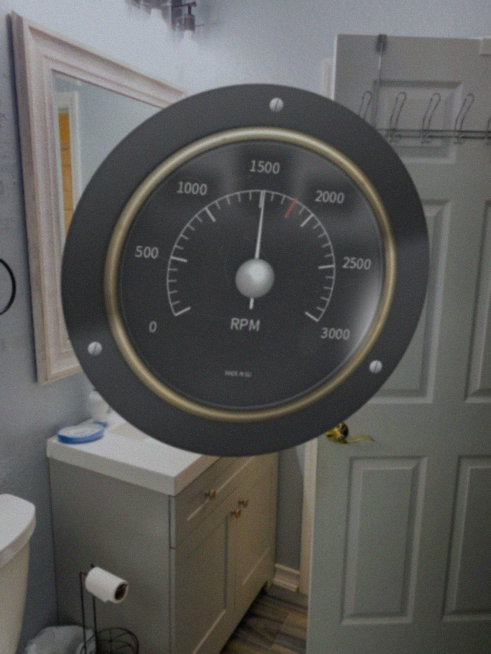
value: 1500,rpm
